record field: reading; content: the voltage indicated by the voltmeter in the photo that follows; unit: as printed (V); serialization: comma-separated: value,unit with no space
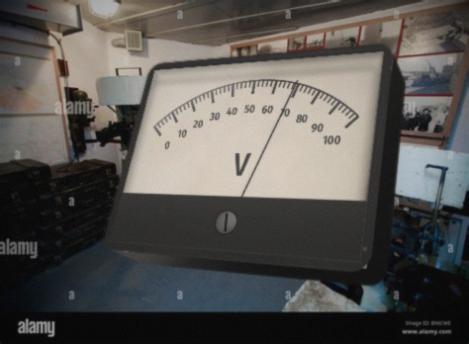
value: 70,V
